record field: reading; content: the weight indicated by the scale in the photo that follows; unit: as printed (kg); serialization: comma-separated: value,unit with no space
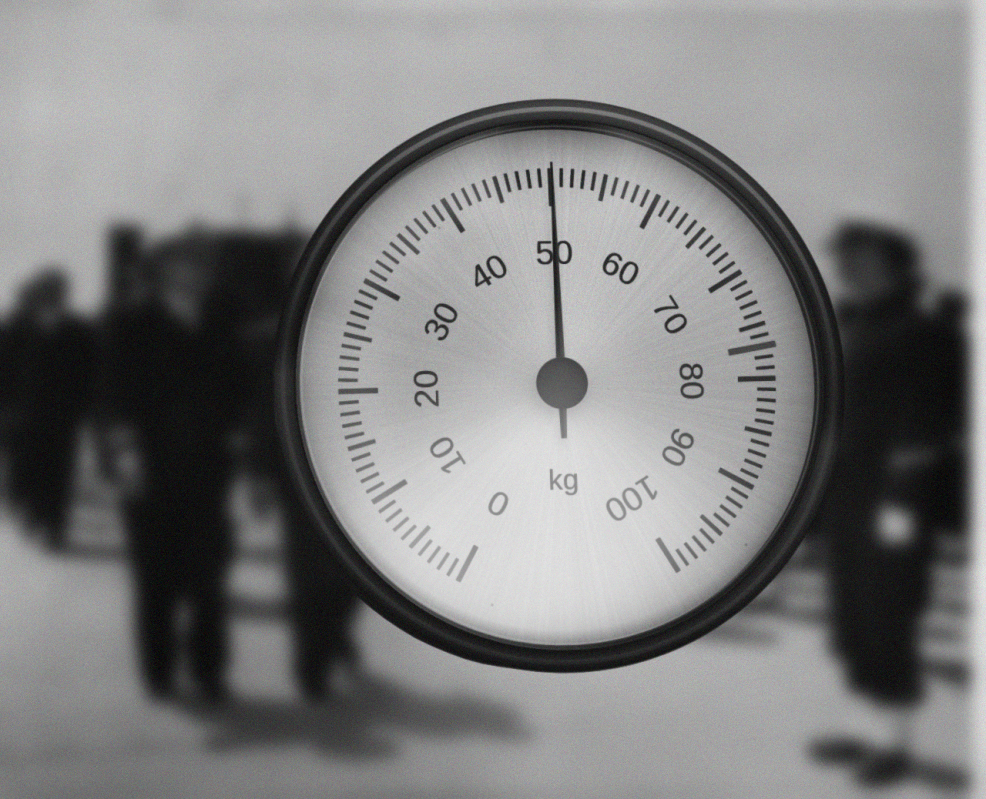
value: 50,kg
